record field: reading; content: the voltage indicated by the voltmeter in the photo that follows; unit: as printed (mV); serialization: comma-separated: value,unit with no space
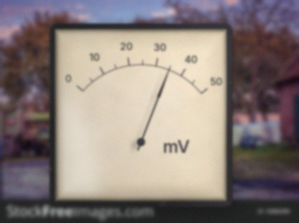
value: 35,mV
